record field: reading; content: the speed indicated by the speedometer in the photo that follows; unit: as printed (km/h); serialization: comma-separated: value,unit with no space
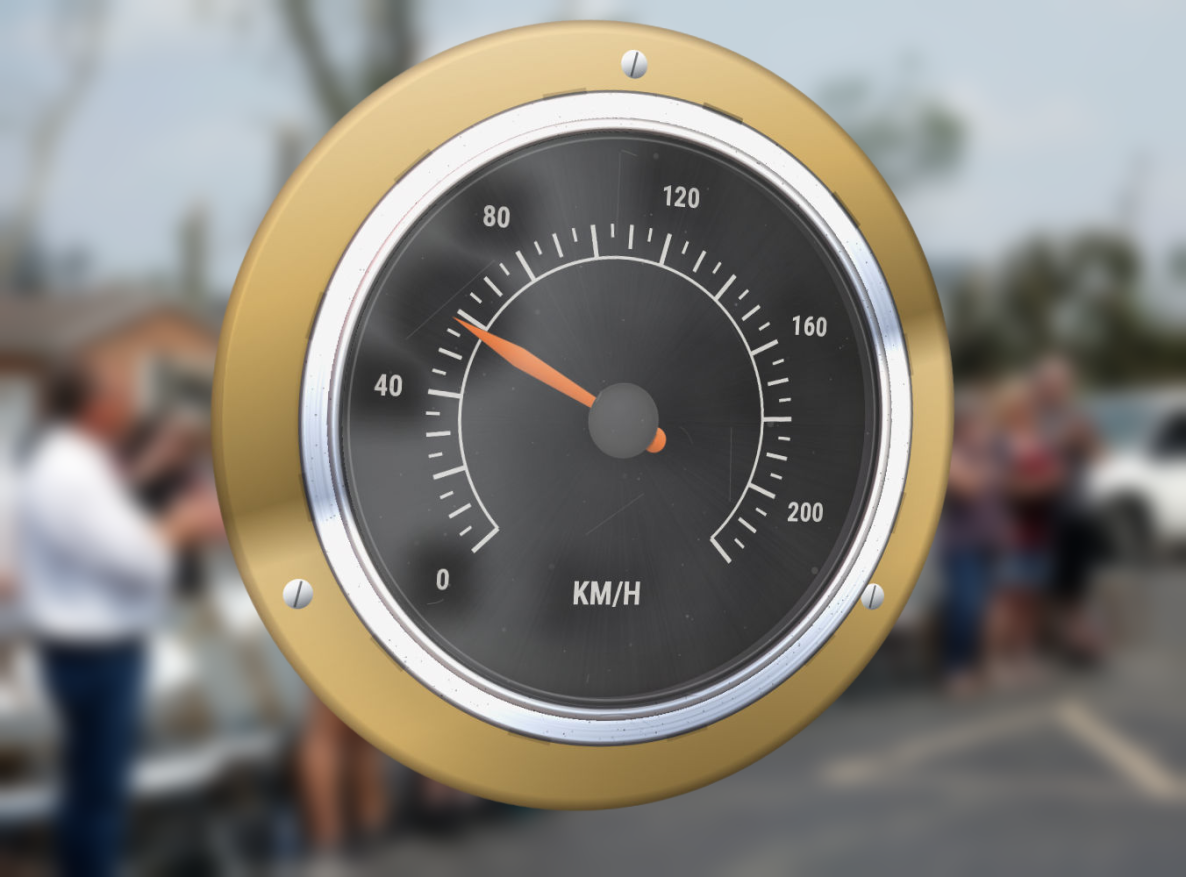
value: 57.5,km/h
